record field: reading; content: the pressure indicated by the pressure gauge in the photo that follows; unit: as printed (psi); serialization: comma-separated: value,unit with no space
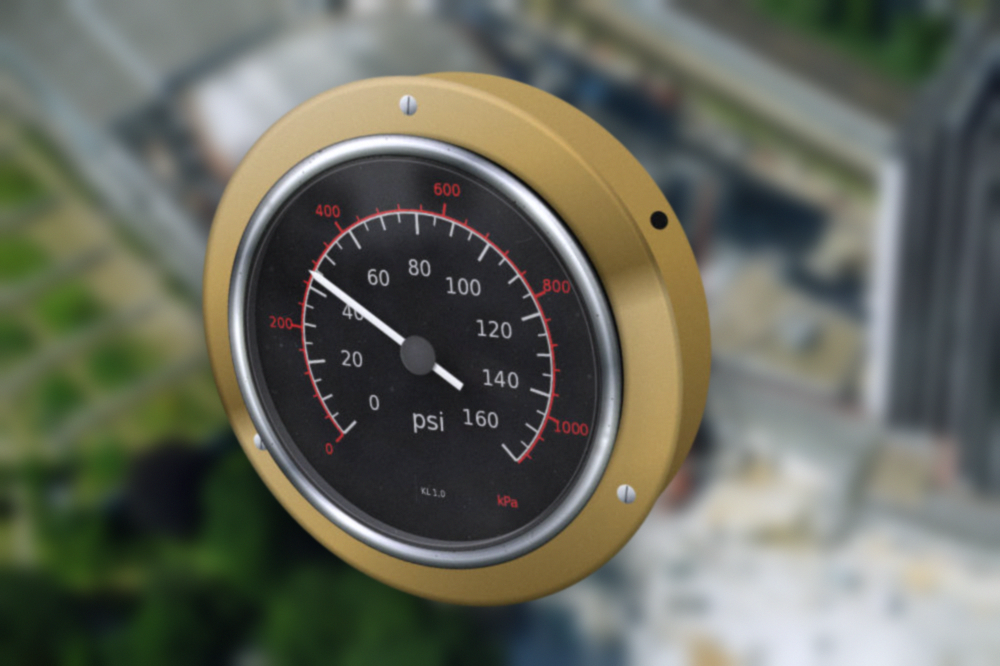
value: 45,psi
